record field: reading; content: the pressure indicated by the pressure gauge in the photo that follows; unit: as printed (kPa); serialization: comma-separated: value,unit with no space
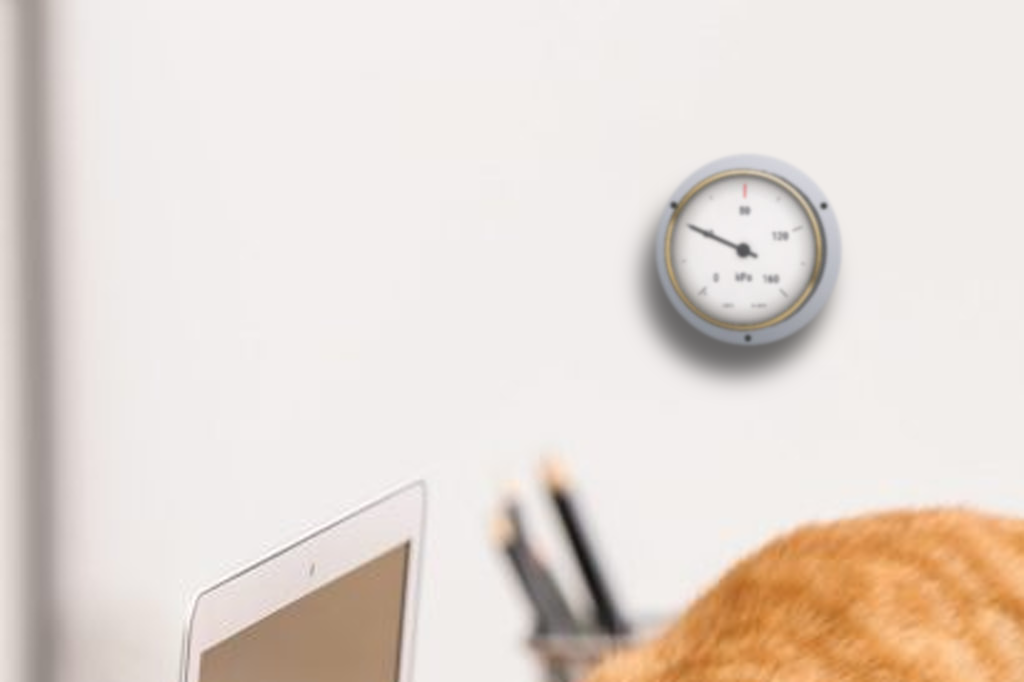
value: 40,kPa
